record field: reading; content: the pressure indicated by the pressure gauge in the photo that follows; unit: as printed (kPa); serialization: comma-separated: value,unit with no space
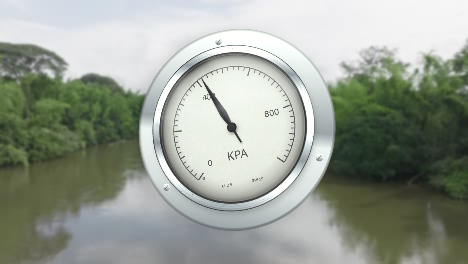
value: 420,kPa
